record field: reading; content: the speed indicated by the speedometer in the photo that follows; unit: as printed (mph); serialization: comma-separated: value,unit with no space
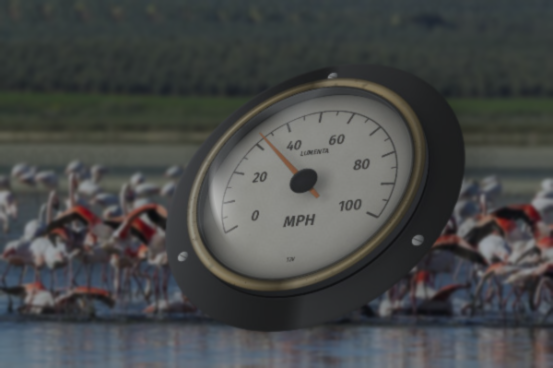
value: 32.5,mph
